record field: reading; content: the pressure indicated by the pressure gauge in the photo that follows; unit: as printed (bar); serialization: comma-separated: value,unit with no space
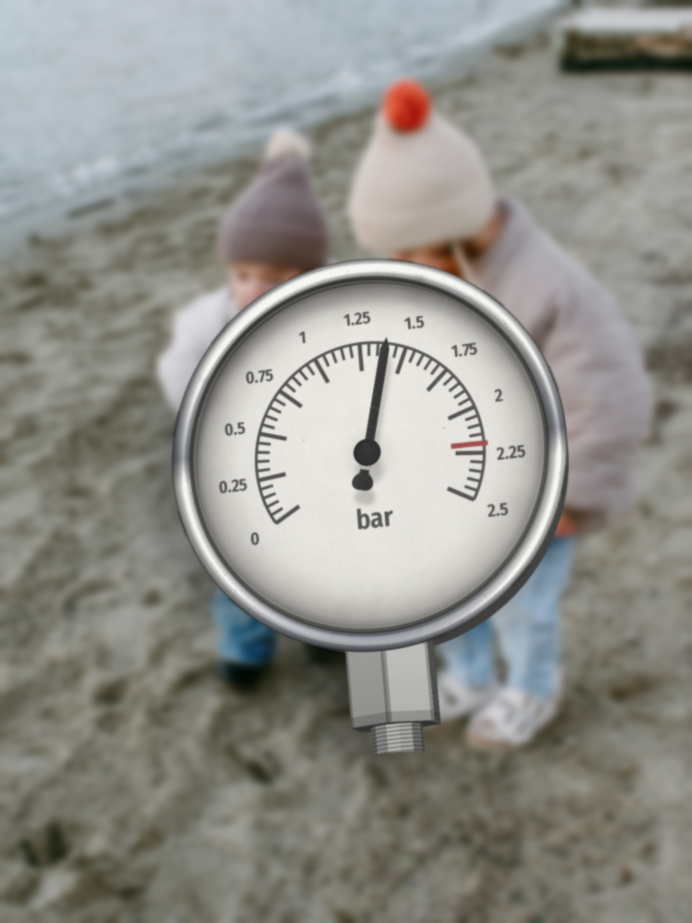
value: 1.4,bar
